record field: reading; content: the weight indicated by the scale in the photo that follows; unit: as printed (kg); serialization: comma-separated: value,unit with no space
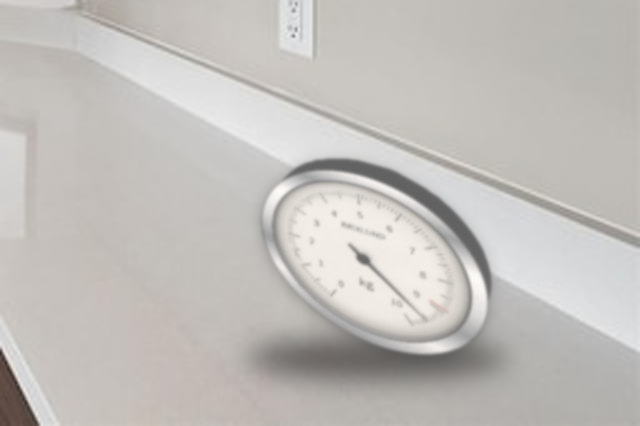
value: 9.5,kg
